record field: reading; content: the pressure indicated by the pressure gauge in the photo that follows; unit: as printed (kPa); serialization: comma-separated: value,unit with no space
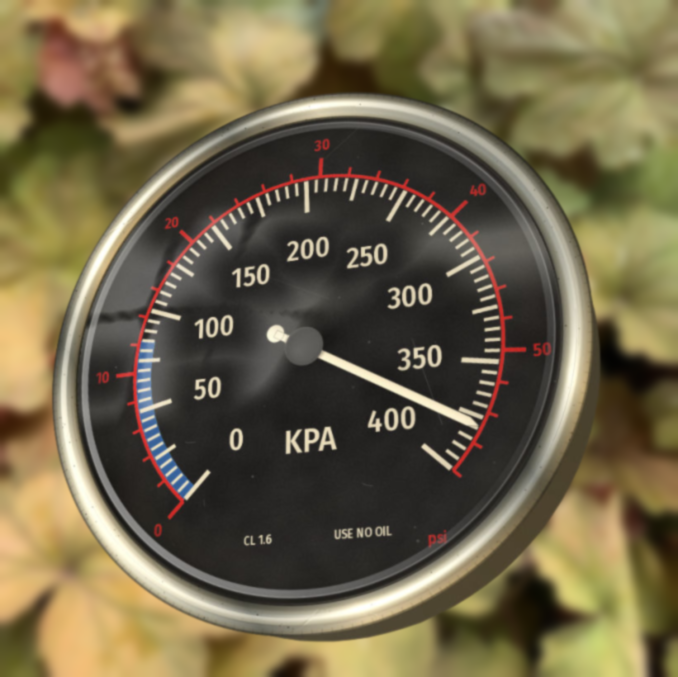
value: 380,kPa
